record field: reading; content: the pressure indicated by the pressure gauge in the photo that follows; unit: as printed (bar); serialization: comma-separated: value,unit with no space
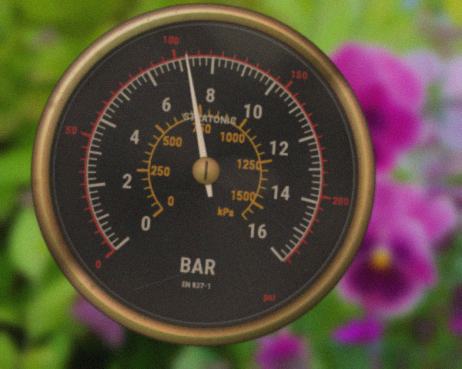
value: 7.2,bar
